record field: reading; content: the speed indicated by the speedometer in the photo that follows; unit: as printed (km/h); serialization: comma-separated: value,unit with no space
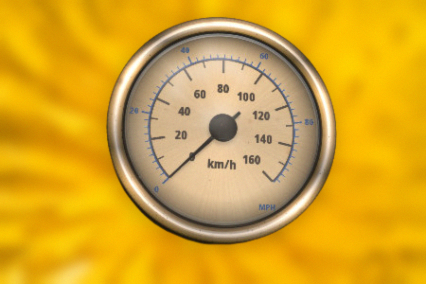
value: 0,km/h
